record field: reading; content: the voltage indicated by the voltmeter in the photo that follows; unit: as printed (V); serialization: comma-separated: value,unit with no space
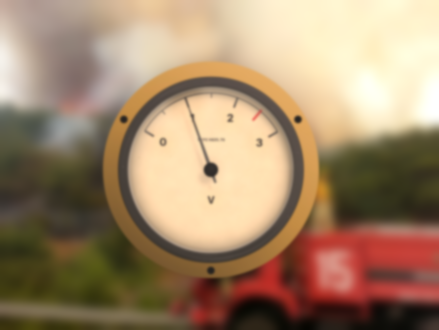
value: 1,V
